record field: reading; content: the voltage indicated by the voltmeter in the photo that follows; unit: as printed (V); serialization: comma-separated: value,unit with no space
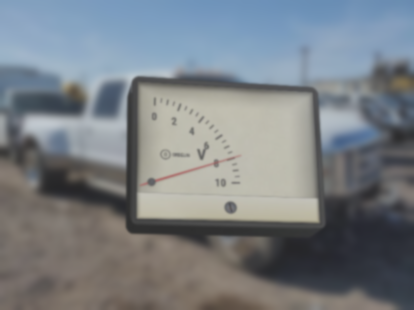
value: 8,V
